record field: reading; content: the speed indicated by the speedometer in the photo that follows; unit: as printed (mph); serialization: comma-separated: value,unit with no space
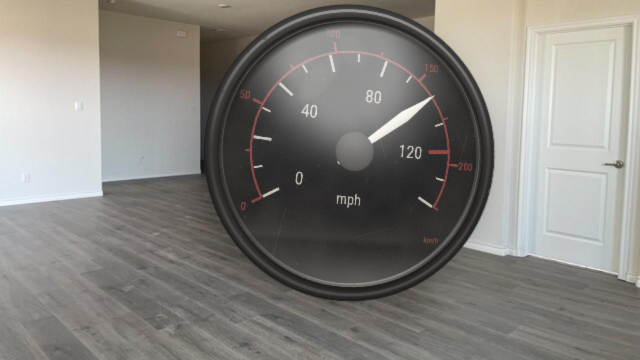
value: 100,mph
